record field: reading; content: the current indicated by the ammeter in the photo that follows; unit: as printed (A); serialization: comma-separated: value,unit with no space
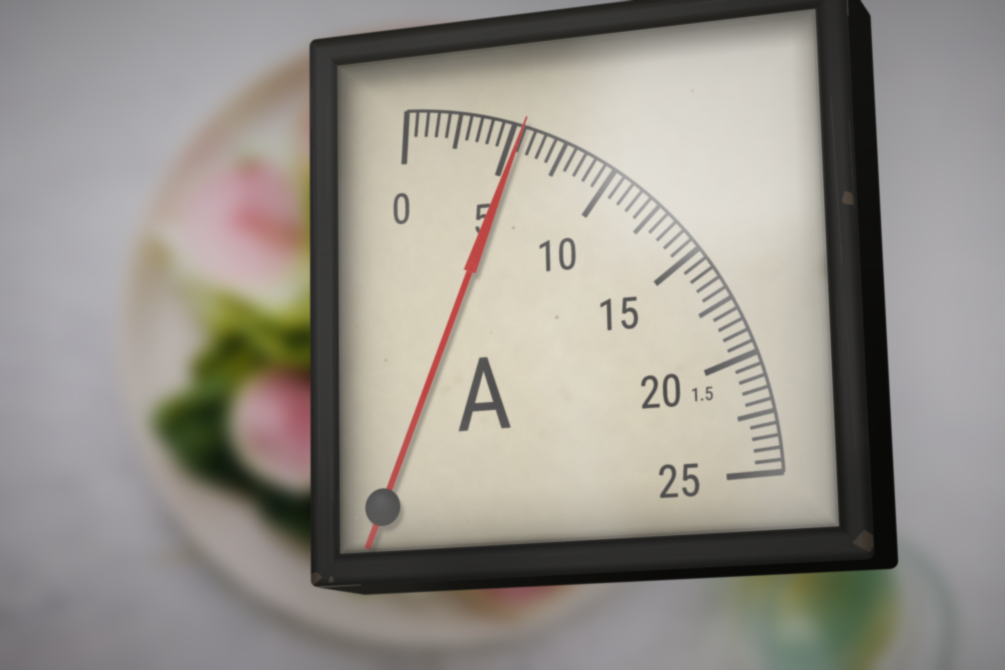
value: 5.5,A
